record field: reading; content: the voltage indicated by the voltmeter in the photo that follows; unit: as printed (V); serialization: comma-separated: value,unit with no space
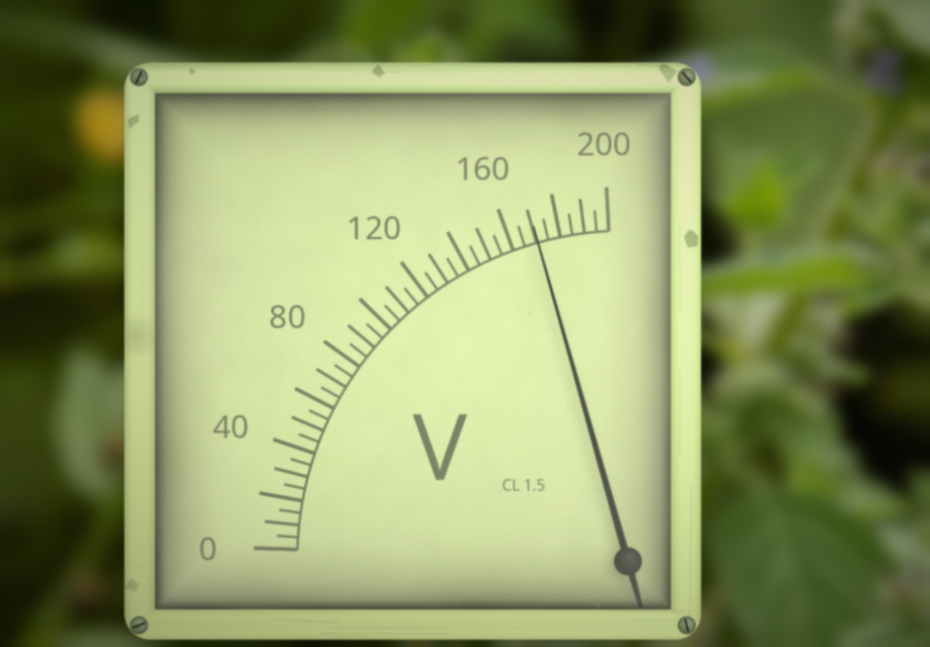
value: 170,V
